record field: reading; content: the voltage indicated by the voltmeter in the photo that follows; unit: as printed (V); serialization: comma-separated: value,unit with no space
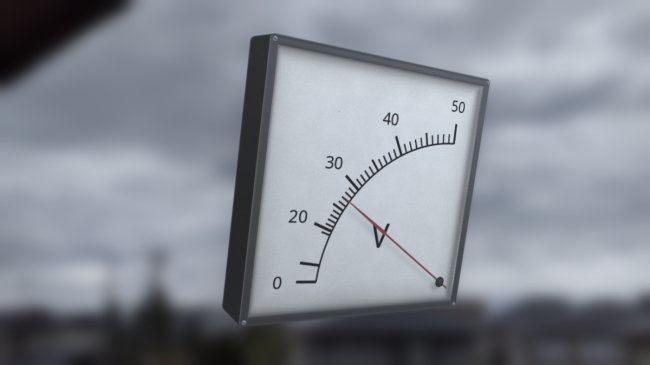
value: 27,V
